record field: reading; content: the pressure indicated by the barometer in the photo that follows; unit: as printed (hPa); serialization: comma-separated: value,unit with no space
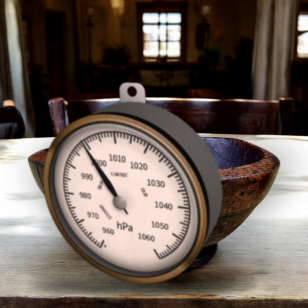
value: 1000,hPa
